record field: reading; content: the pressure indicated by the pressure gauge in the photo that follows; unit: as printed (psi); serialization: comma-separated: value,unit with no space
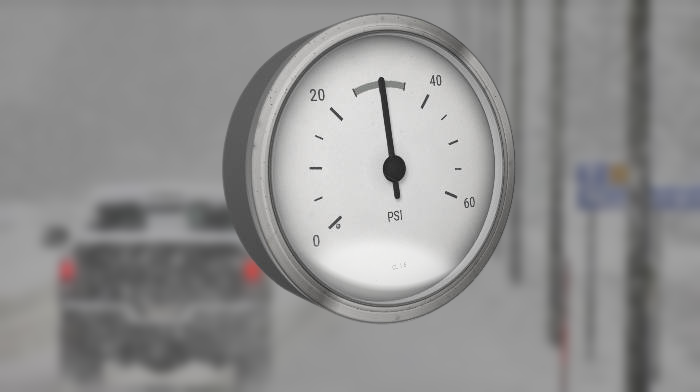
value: 30,psi
